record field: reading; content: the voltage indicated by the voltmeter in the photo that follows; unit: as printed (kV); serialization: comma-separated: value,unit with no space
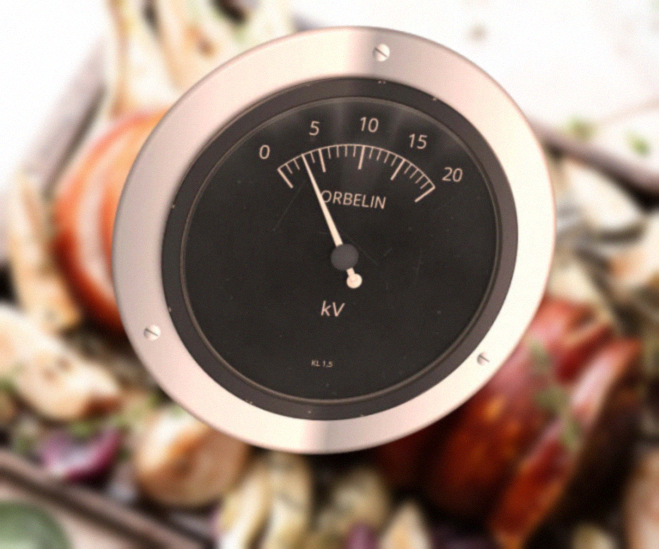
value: 3,kV
